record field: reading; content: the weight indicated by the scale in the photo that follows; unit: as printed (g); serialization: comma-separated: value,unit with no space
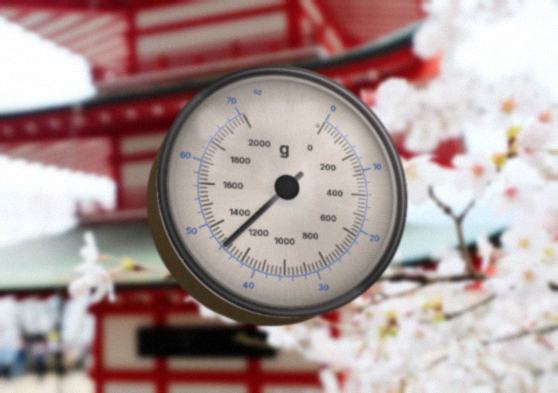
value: 1300,g
